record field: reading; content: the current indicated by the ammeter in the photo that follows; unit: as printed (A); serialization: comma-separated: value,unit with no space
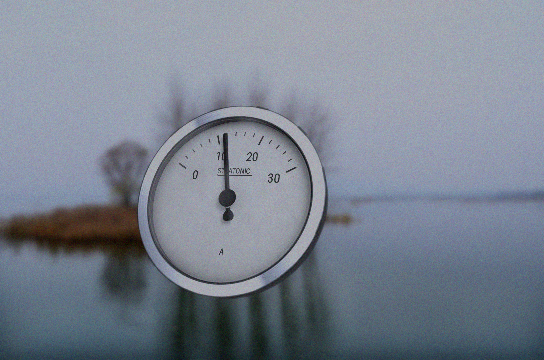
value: 12,A
